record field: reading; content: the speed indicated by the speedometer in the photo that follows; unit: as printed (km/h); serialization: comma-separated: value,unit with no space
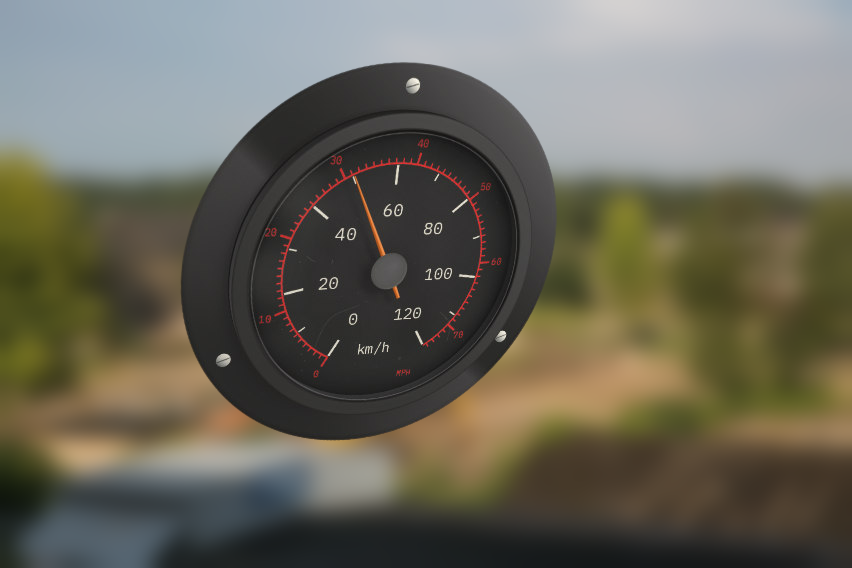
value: 50,km/h
